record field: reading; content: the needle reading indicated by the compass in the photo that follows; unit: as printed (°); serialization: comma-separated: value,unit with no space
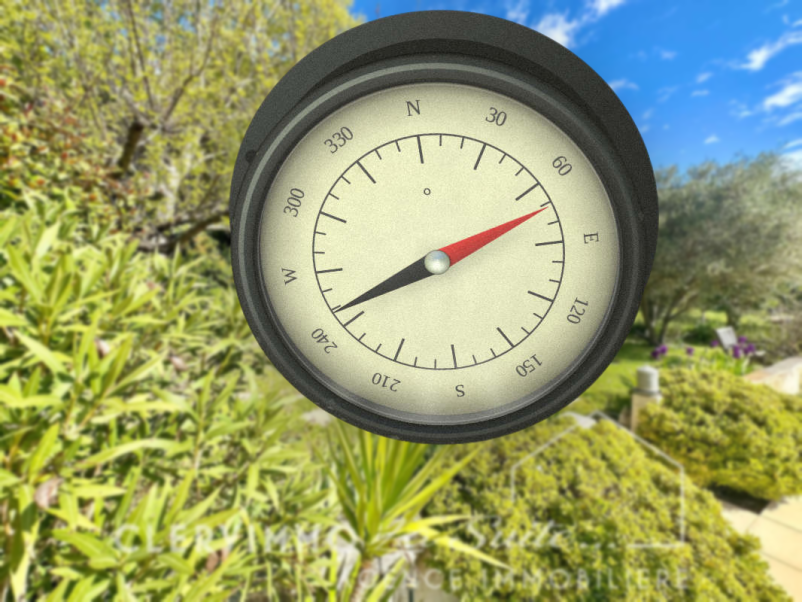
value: 70,°
